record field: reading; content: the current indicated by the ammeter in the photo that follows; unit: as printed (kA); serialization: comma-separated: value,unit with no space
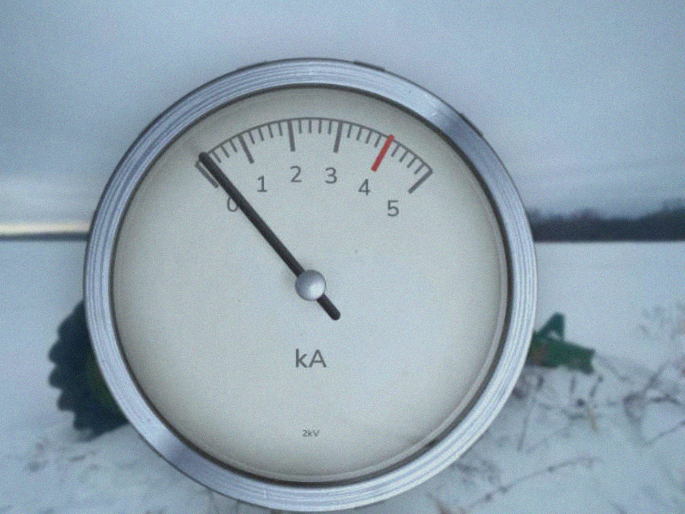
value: 0.2,kA
